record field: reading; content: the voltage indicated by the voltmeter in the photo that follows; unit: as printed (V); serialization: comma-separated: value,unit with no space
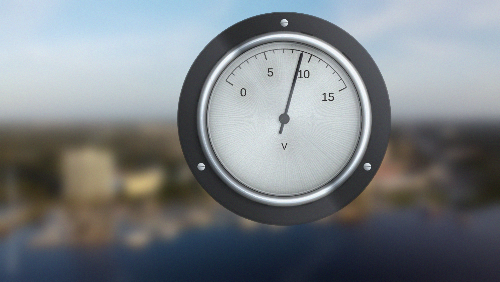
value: 9,V
